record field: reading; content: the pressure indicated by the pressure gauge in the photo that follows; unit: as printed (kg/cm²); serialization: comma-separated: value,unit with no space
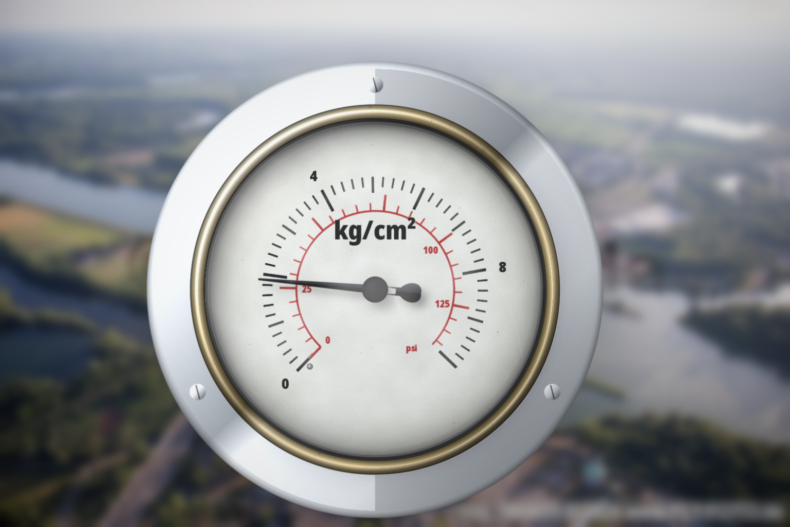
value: 1.9,kg/cm²
